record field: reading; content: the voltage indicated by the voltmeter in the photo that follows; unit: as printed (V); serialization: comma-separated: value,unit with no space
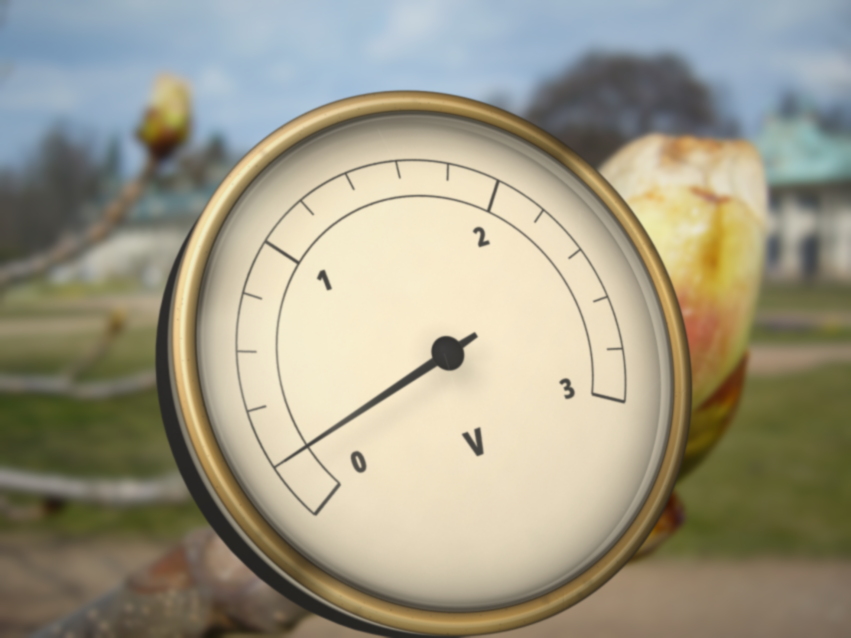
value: 0.2,V
